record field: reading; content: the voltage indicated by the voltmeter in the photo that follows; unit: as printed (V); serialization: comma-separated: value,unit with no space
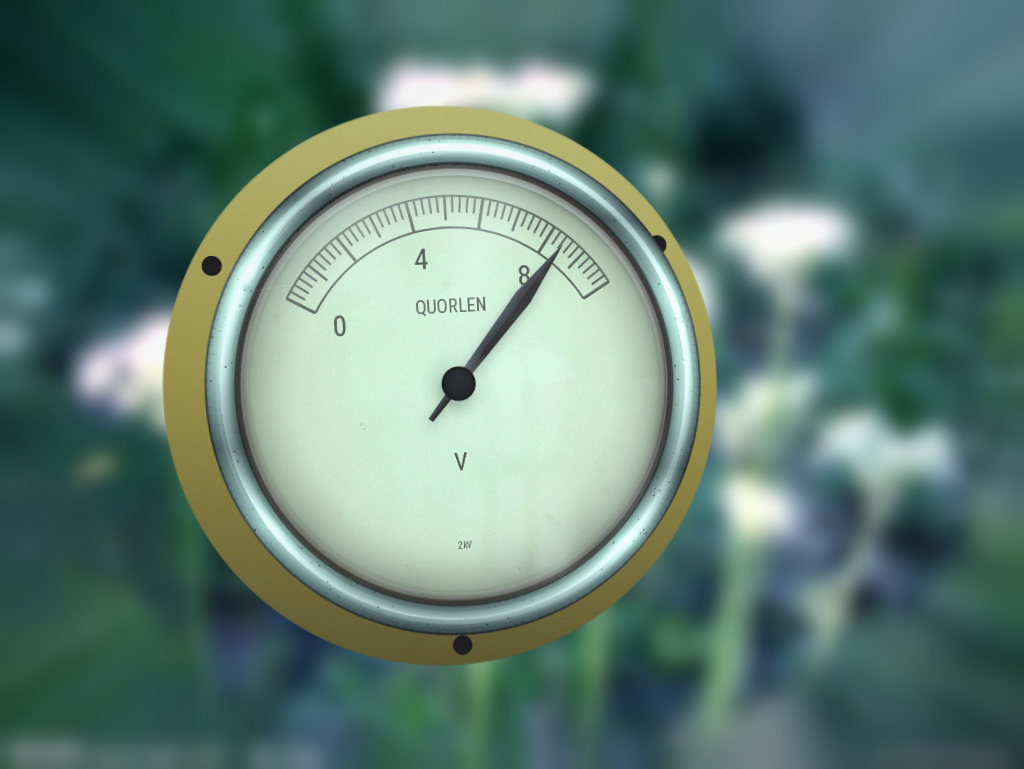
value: 8.4,V
